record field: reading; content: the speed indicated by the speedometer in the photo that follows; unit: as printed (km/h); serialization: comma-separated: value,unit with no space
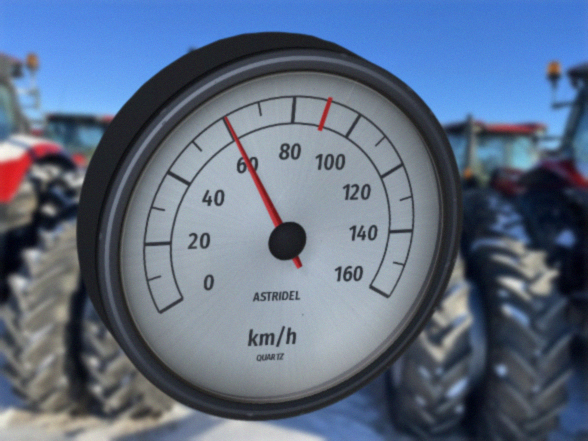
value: 60,km/h
